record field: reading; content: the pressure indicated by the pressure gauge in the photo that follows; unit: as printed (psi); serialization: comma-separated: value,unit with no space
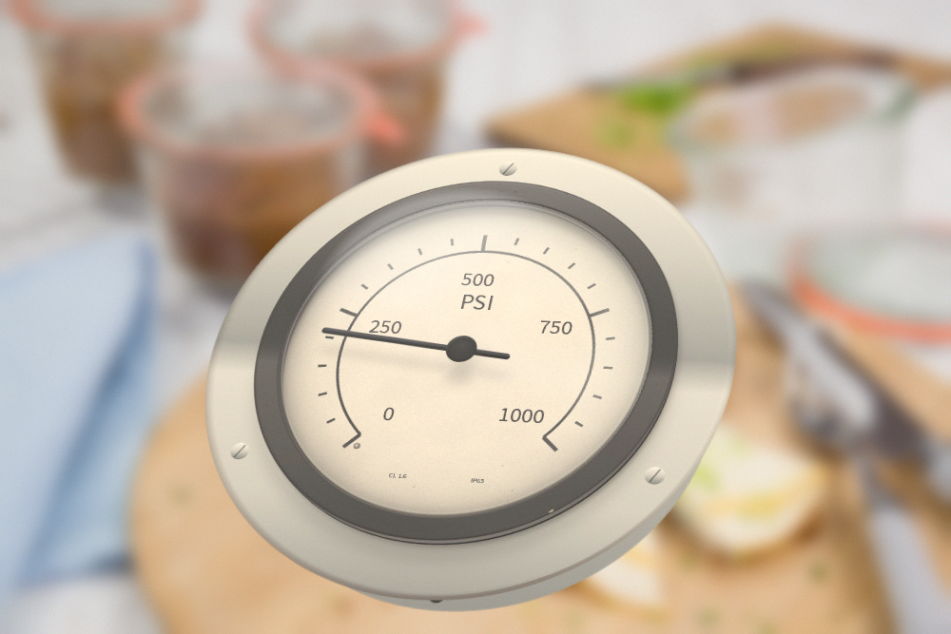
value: 200,psi
